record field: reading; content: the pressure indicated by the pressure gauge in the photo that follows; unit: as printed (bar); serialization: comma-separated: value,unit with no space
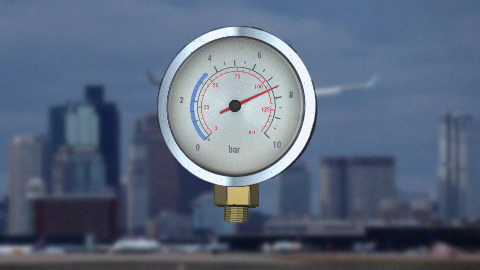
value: 7.5,bar
